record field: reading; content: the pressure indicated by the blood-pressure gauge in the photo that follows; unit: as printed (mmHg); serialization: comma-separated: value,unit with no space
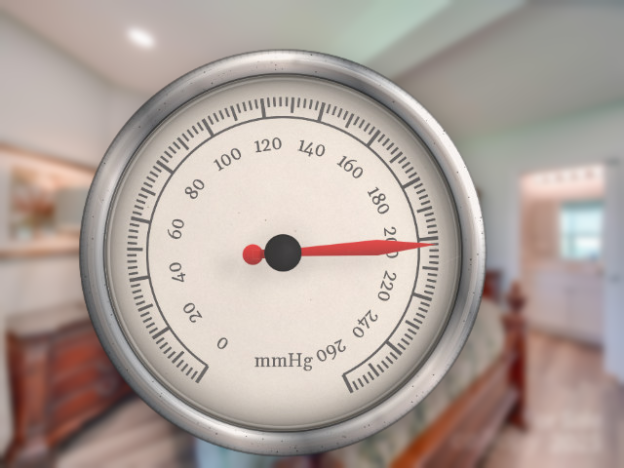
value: 202,mmHg
